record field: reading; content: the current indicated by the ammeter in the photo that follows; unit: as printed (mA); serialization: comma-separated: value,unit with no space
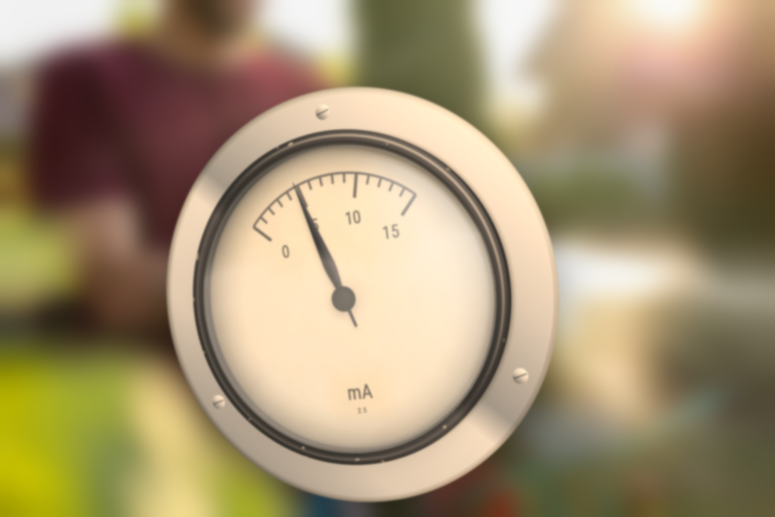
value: 5,mA
